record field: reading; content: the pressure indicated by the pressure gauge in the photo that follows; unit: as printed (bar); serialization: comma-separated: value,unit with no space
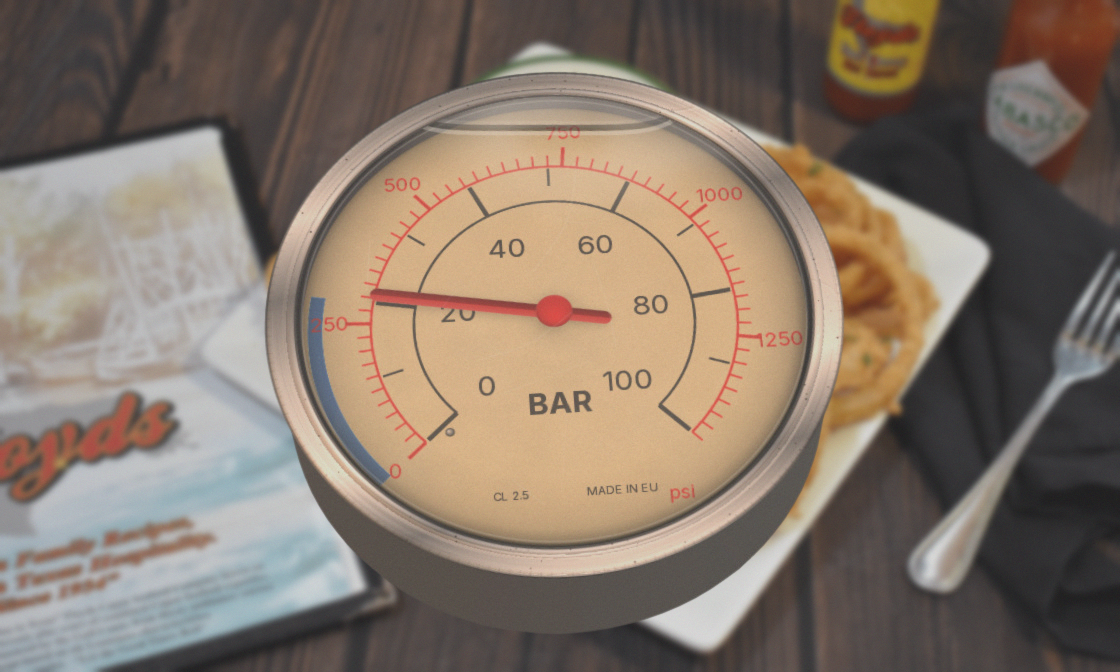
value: 20,bar
